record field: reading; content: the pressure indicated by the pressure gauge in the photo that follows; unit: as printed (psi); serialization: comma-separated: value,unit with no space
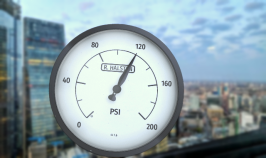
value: 120,psi
